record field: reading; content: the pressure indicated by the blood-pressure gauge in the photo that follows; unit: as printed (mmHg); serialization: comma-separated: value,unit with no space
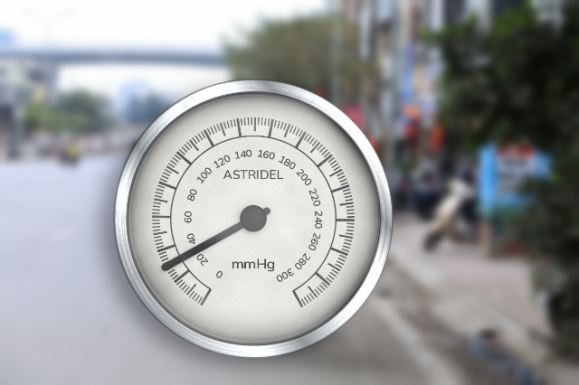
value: 30,mmHg
